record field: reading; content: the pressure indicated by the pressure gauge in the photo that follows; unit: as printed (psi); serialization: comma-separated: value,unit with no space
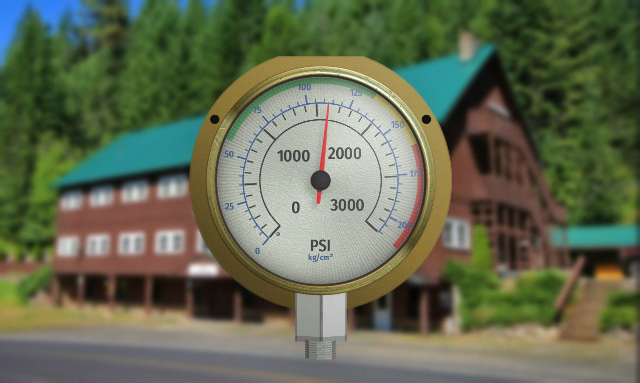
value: 1600,psi
